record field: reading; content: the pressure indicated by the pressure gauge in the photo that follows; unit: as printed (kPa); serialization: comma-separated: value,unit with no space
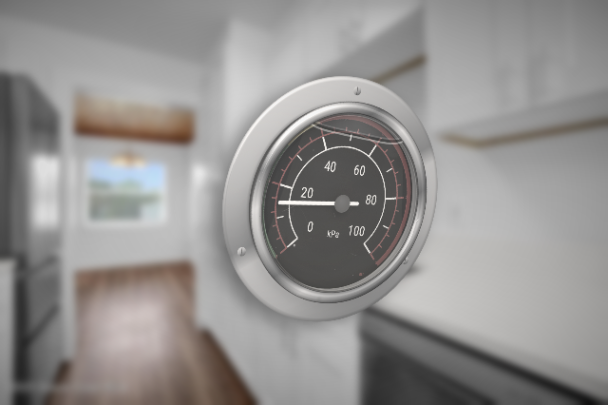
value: 15,kPa
